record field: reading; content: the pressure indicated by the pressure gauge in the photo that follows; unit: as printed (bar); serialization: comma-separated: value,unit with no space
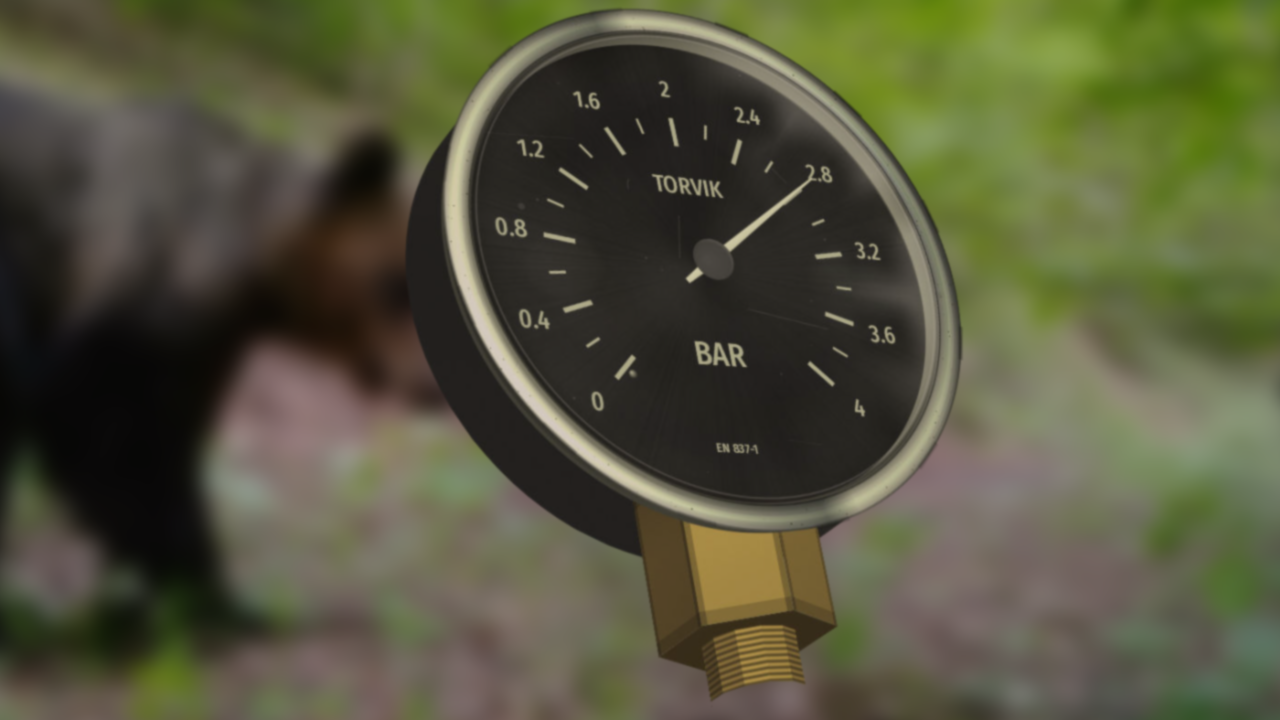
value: 2.8,bar
